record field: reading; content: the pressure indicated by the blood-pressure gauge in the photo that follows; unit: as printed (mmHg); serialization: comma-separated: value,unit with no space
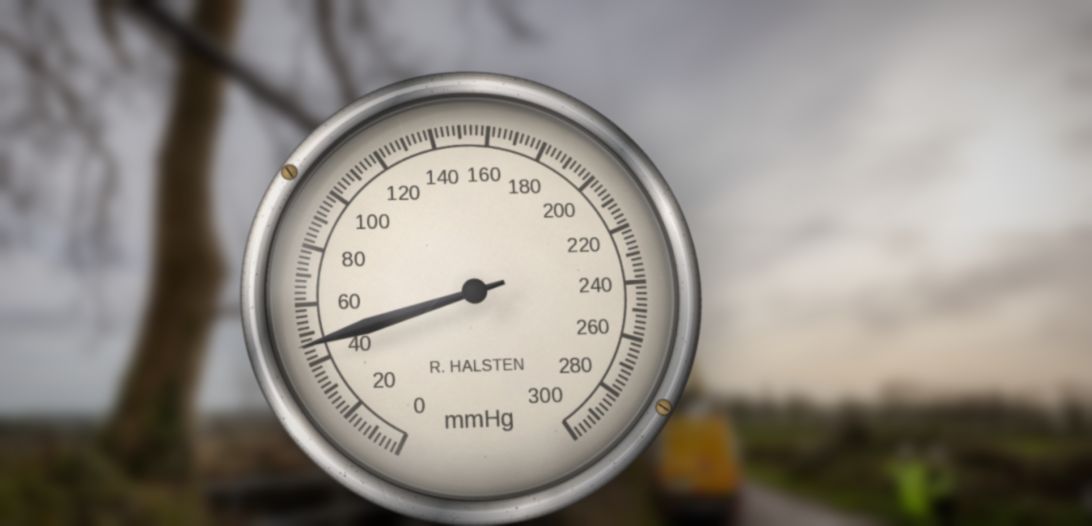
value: 46,mmHg
